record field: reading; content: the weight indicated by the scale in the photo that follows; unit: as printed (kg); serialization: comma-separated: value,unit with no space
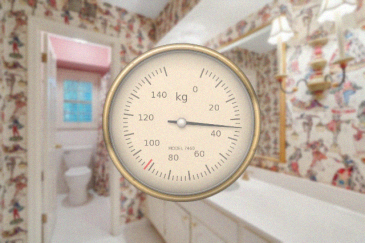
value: 34,kg
